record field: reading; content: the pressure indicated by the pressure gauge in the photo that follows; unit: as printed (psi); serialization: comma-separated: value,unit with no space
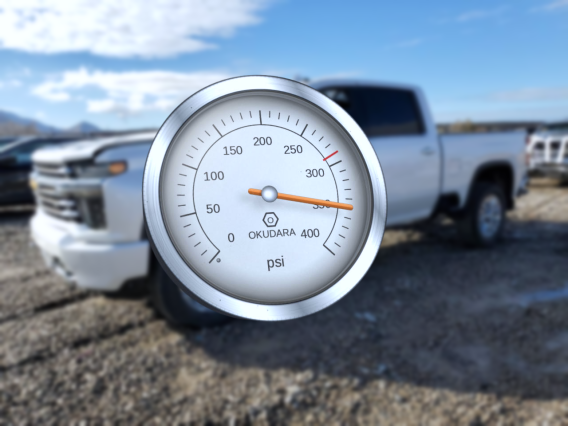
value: 350,psi
